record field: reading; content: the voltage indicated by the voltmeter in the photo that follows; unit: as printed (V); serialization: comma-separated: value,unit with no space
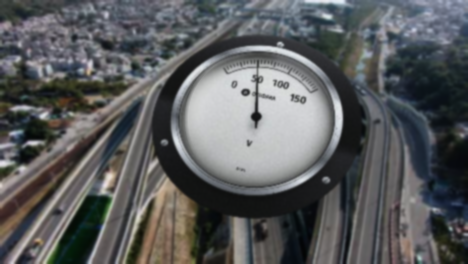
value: 50,V
